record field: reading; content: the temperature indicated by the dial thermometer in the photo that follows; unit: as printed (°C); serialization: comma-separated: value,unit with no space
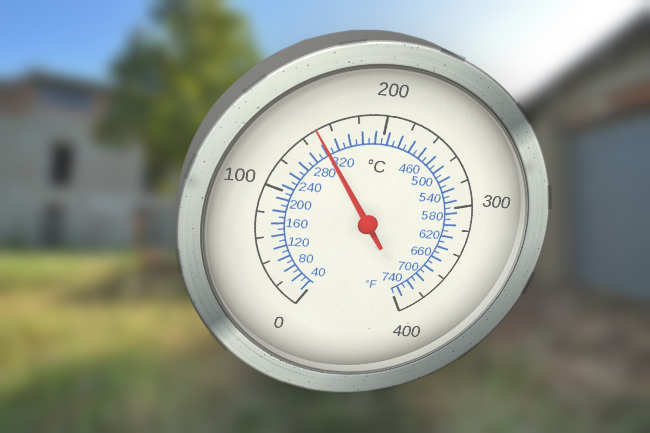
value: 150,°C
